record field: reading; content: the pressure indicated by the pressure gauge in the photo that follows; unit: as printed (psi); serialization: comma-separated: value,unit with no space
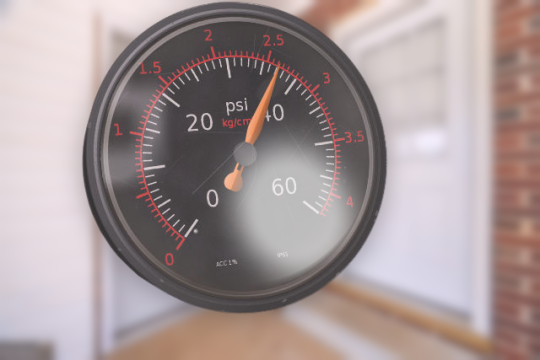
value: 37,psi
